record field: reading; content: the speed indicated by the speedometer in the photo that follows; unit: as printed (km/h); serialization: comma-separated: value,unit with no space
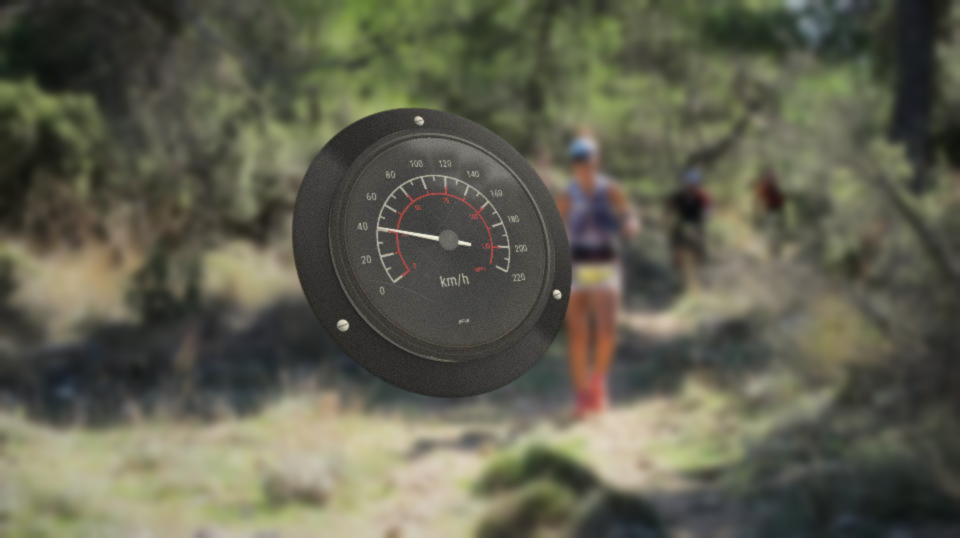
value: 40,km/h
